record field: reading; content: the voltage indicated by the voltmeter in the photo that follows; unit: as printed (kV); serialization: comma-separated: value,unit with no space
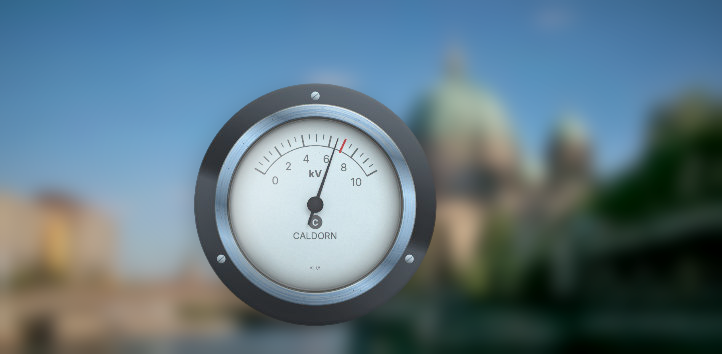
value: 6.5,kV
